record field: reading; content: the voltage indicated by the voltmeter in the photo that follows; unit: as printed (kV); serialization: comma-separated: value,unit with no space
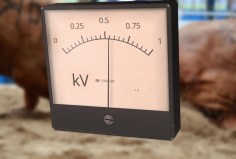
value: 0.55,kV
